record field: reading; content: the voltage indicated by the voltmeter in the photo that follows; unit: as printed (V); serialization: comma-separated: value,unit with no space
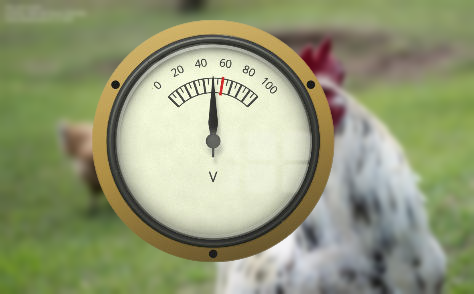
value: 50,V
